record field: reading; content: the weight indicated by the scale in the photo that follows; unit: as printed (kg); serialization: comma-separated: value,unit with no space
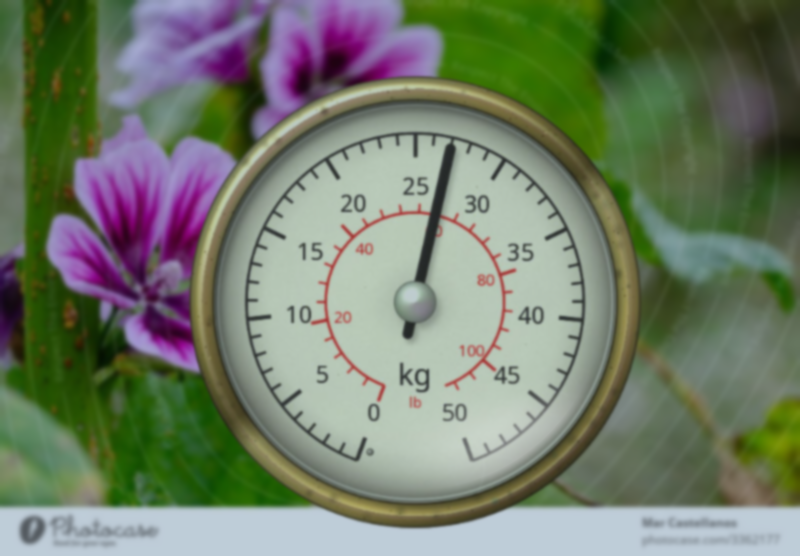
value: 27,kg
